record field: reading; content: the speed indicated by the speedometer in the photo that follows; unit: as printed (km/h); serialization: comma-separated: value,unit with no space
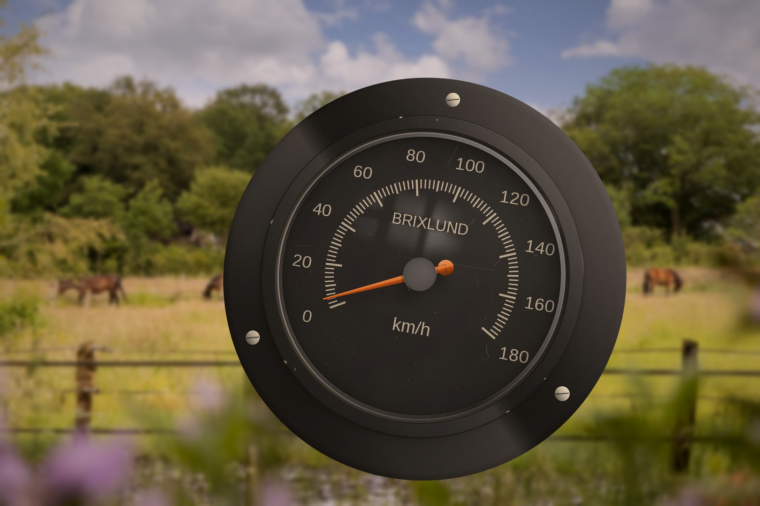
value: 4,km/h
